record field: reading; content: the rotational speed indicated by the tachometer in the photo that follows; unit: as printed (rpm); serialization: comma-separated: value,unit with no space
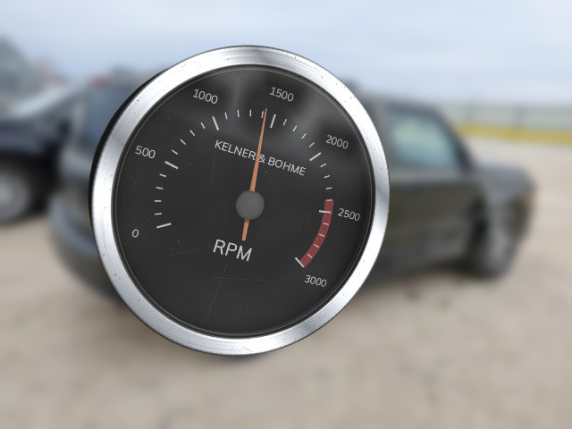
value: 1400,rpm
